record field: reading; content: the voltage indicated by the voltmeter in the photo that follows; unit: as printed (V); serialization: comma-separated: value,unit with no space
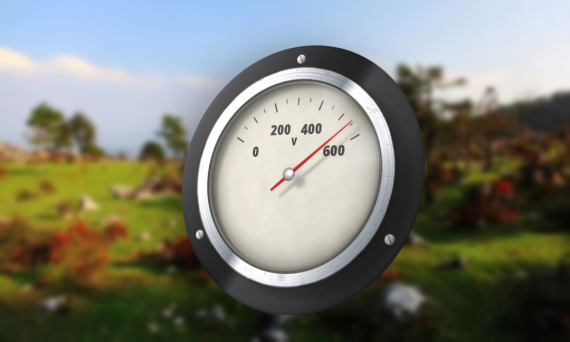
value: 550,V
